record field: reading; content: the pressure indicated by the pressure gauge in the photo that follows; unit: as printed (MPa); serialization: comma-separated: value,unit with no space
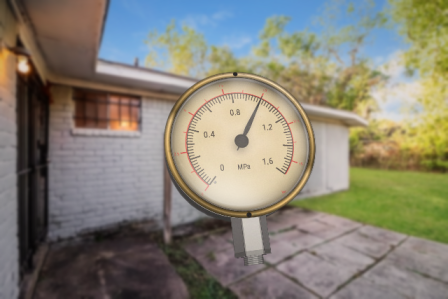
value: 1,MPa
